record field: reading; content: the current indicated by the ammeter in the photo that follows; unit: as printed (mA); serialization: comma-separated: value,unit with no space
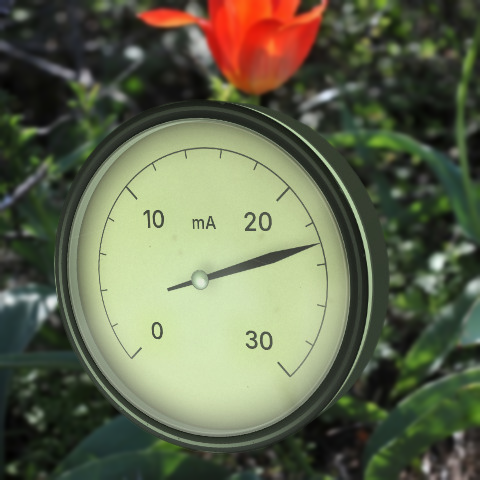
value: 23,mA
